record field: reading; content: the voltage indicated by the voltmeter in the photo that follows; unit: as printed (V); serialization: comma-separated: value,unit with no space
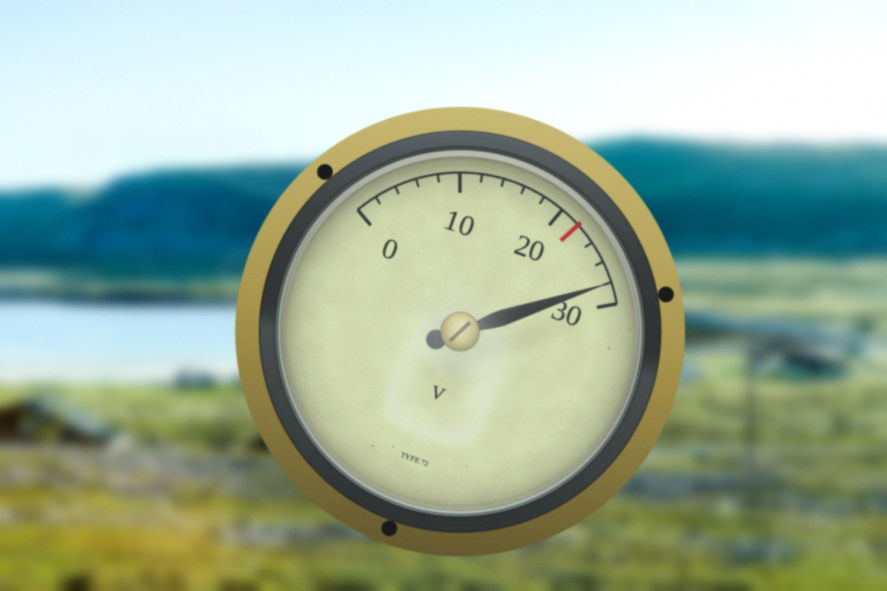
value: 28,V
